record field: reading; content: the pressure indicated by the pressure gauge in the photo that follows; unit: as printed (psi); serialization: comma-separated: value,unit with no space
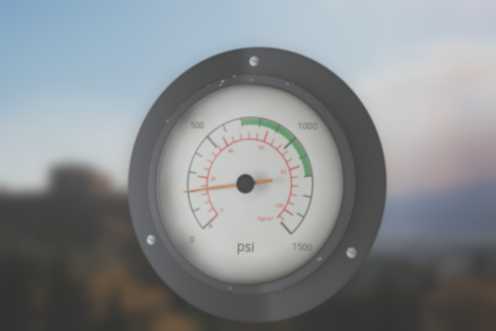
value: 200,psi
